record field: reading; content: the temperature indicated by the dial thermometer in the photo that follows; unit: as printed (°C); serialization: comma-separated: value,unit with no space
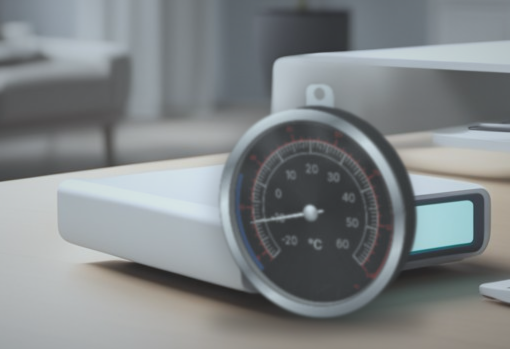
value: -10,°C
